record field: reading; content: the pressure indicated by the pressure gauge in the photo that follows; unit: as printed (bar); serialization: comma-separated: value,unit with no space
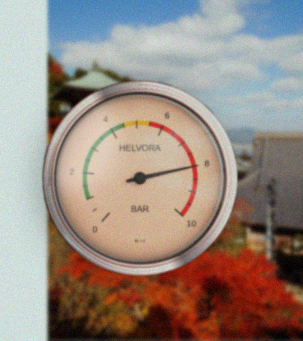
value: 8,bar
